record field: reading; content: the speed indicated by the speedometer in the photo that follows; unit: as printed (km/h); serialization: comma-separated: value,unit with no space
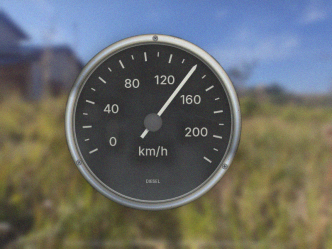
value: 140,km/h
